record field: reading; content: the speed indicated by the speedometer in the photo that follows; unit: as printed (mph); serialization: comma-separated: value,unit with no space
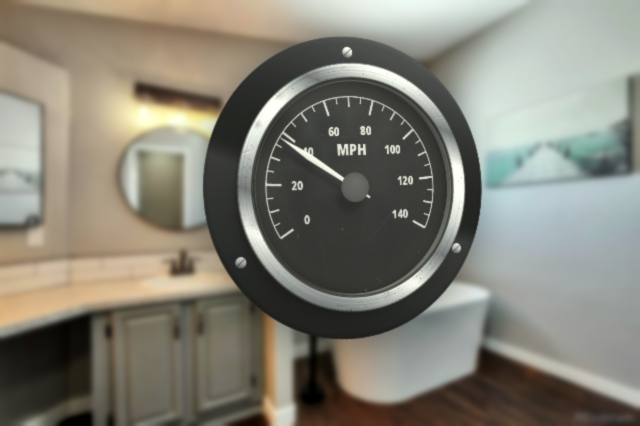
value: 37.5,mph
